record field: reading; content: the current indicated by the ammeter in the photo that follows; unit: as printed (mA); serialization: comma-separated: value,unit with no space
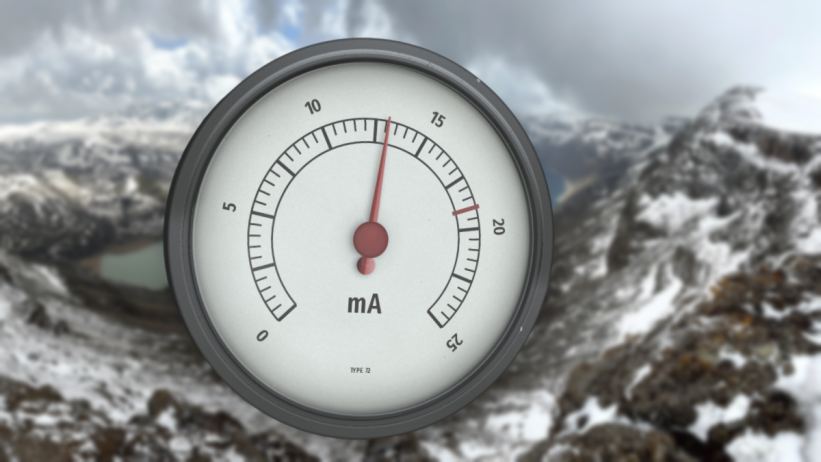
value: 13,mA
